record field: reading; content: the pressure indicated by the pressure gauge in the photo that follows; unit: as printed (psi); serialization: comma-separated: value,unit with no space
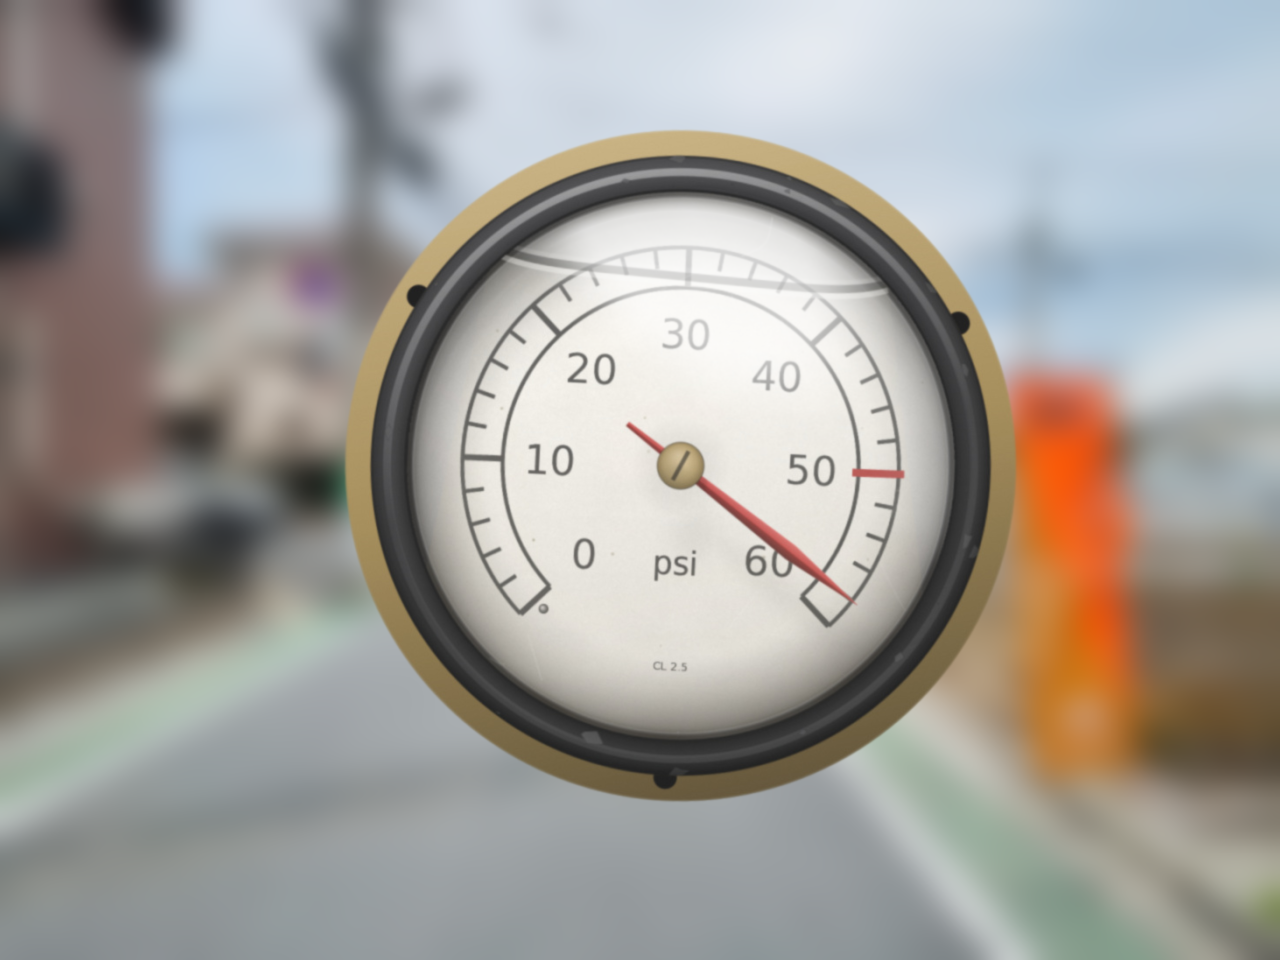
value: 58,psi
